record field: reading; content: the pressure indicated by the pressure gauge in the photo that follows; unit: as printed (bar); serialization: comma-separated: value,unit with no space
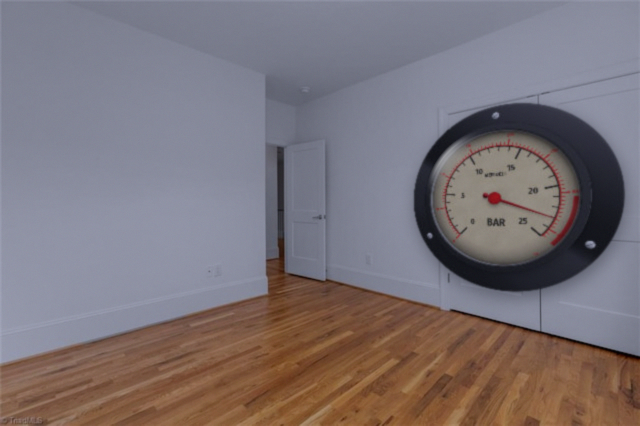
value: 23,bar
